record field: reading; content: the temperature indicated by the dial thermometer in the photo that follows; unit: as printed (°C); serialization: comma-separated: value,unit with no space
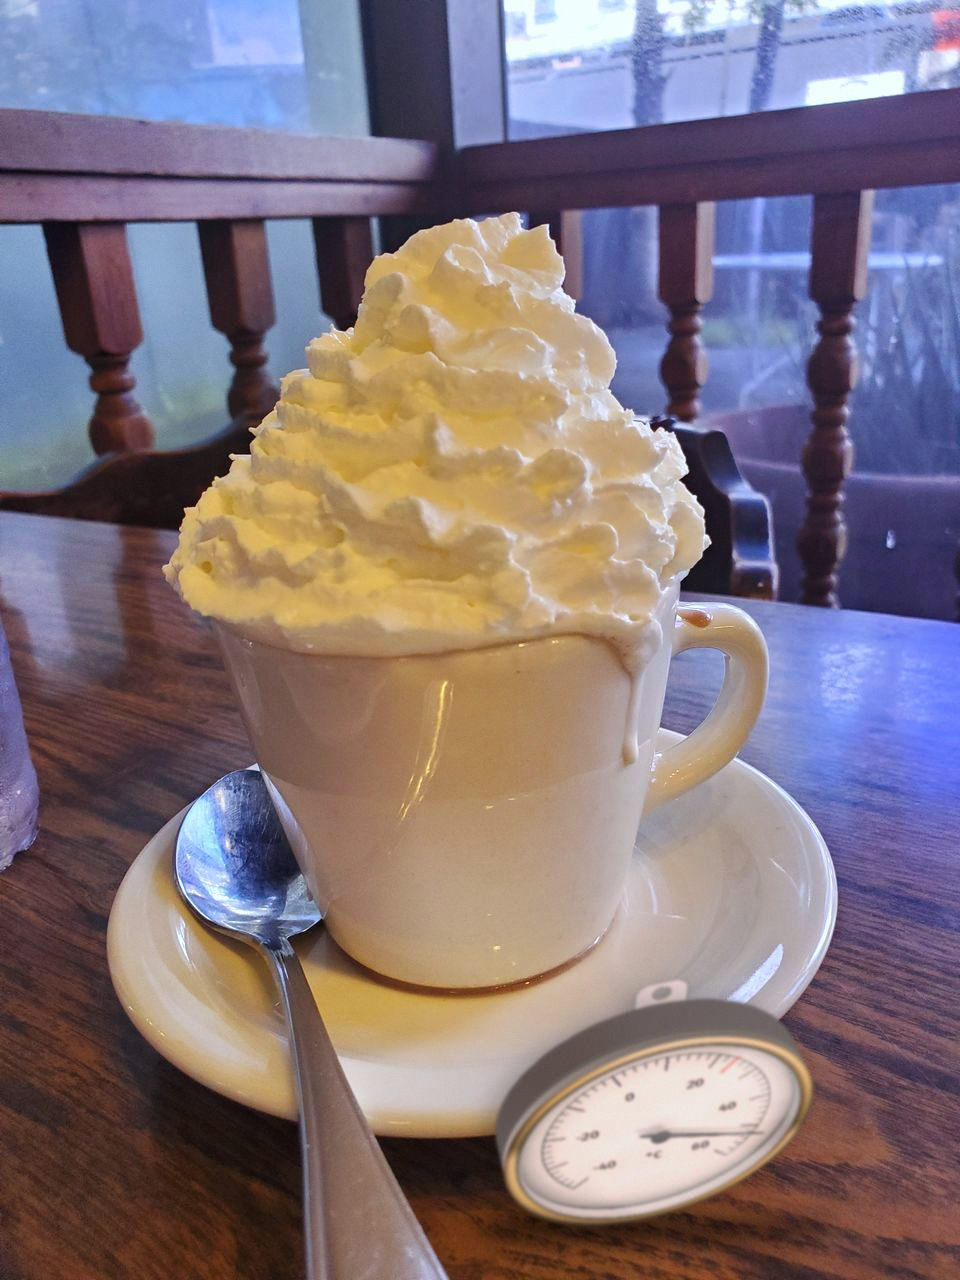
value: 50,°C
